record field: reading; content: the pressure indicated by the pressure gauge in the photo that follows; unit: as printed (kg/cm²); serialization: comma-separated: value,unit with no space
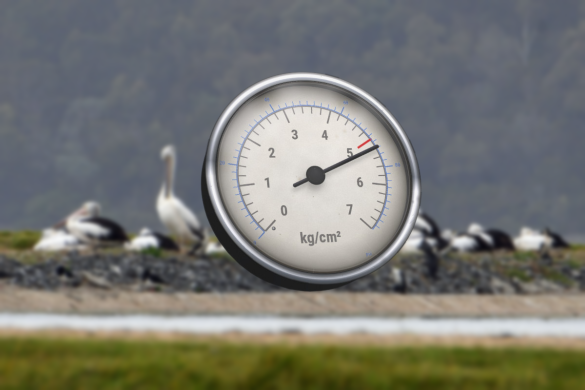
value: 5.2,kg/cm²
